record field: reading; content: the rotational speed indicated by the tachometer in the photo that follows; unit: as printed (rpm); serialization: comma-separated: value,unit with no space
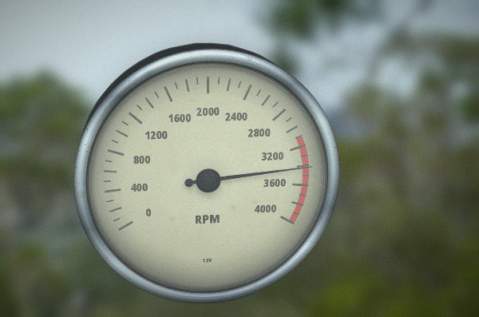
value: 3400,rpm
